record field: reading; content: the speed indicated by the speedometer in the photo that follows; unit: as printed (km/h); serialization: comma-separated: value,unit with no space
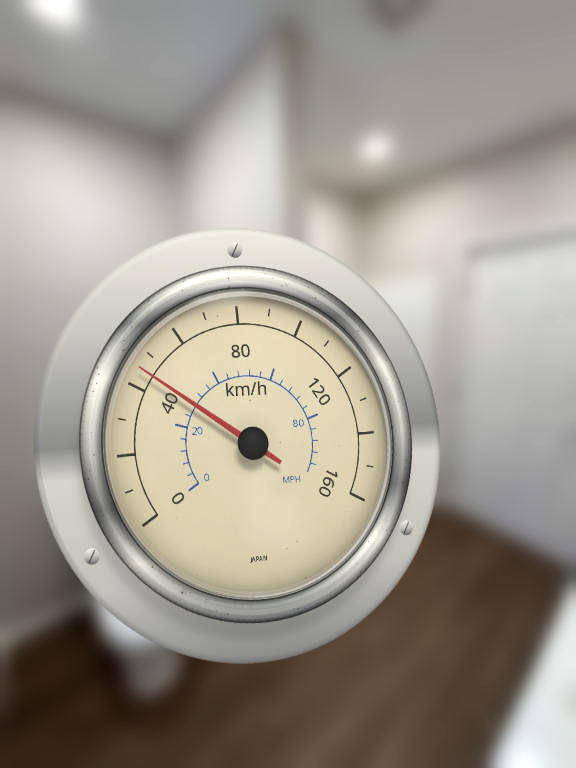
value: 45,km/h
